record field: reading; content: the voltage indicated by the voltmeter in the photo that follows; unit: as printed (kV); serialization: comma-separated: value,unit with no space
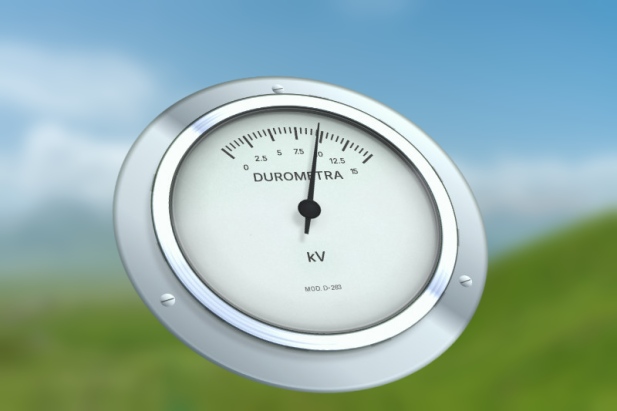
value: 9.5,kV
